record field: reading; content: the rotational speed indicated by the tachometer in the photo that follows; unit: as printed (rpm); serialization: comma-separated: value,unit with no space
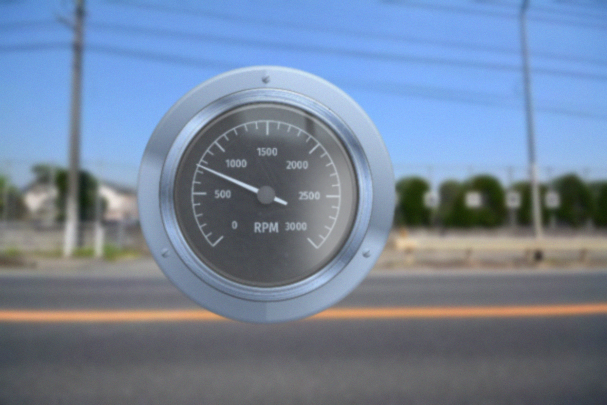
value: 750,rpm
